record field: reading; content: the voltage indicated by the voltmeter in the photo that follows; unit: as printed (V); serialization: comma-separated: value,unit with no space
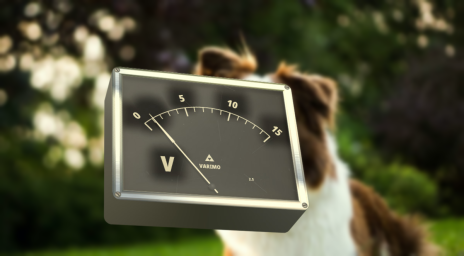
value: 1,V
